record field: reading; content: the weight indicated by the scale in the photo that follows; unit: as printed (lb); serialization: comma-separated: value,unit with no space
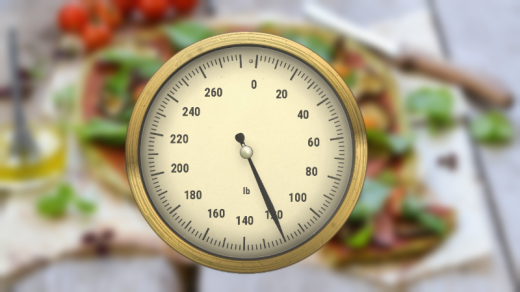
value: 120,lb
